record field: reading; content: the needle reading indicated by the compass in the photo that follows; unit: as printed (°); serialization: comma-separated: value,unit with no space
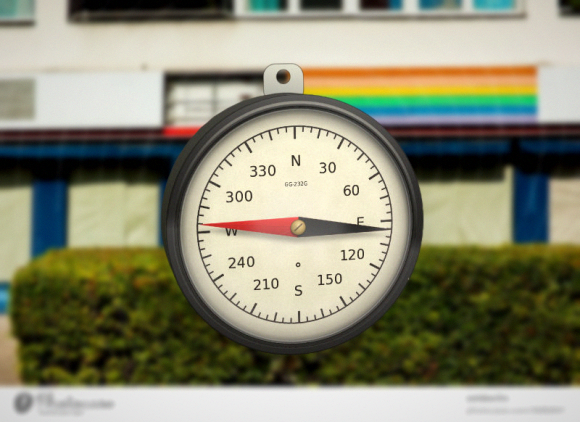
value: 275,°
